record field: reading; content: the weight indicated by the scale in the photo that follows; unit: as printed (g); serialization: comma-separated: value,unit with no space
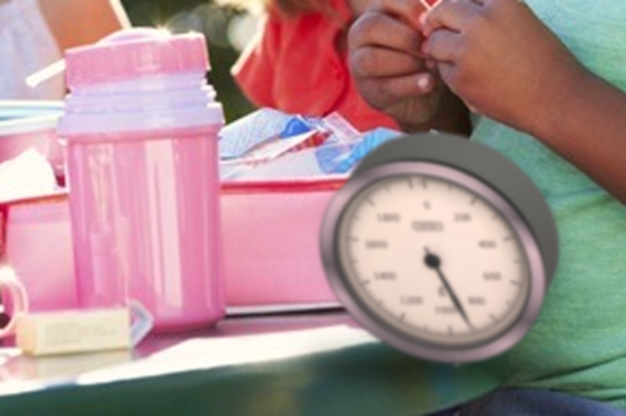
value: 900,g
